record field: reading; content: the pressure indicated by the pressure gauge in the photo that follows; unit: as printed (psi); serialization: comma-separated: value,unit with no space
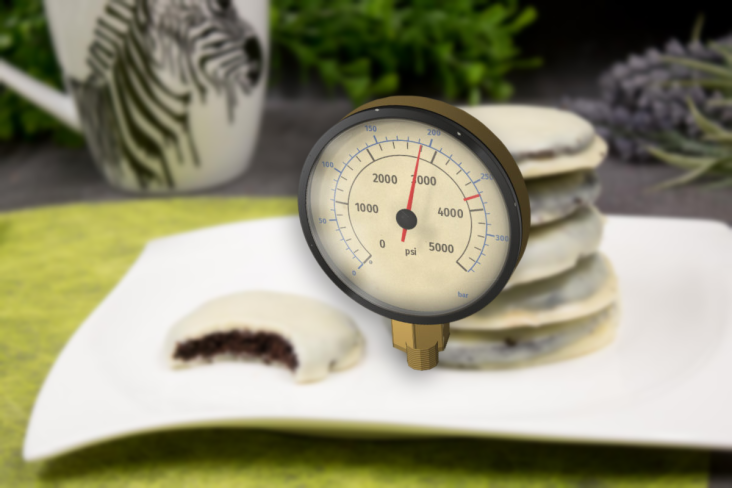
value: 2800,psi
